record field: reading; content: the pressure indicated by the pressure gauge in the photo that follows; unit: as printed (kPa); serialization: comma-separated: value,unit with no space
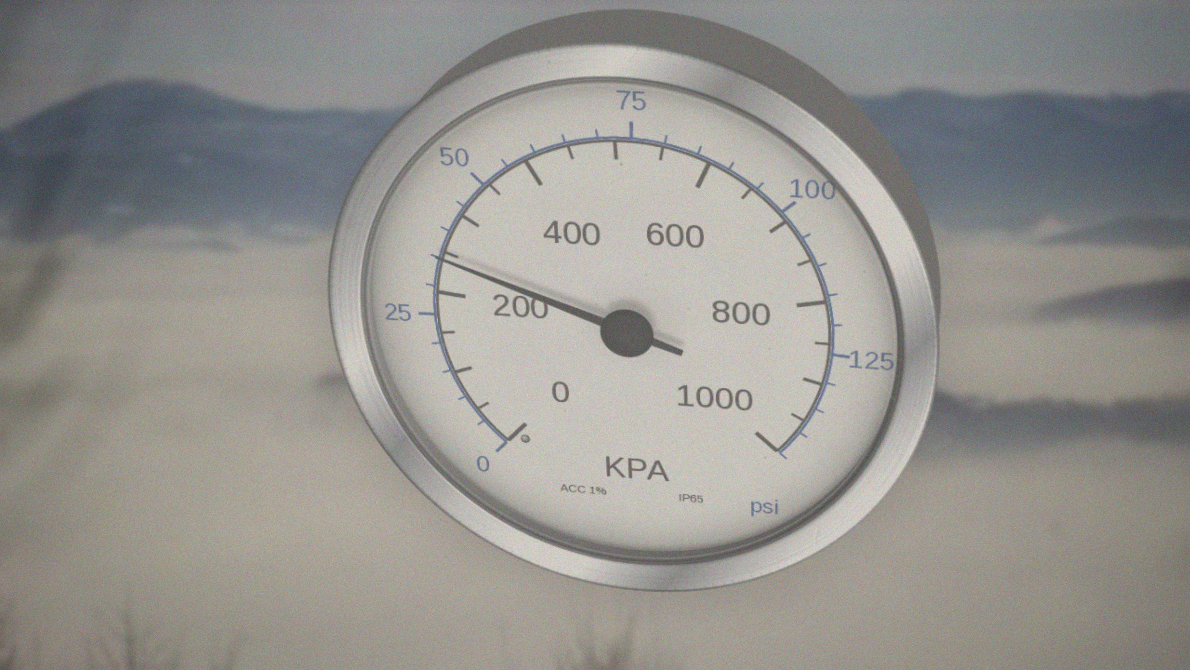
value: 250,kPa
